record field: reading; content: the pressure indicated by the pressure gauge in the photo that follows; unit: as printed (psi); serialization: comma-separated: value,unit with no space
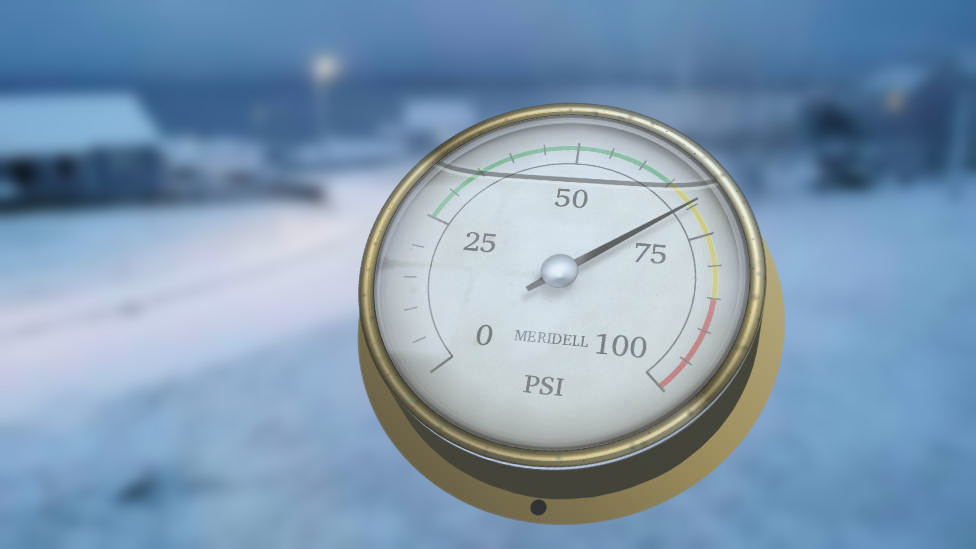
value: 70,psi
